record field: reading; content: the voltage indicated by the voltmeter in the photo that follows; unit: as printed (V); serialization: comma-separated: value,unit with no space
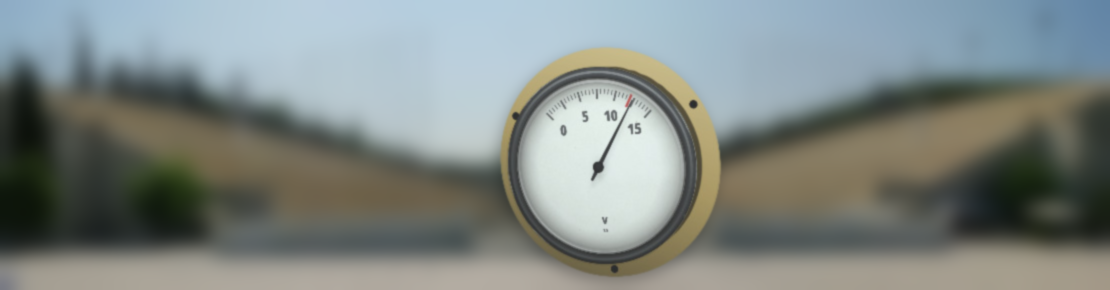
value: 12.5,V
